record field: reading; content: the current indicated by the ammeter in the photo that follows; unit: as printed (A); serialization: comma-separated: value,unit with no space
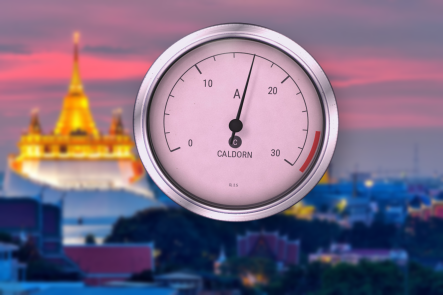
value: 16,A
